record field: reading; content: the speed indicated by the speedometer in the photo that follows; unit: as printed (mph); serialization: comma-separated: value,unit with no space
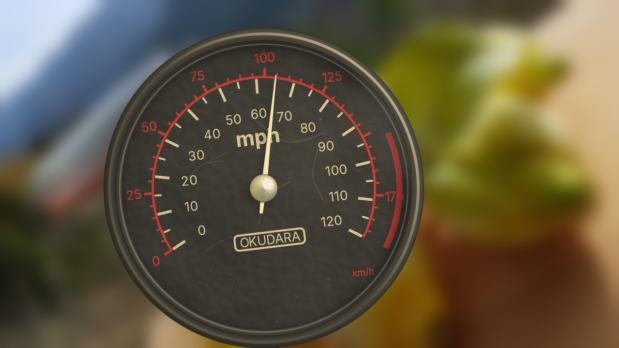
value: 65,mph
